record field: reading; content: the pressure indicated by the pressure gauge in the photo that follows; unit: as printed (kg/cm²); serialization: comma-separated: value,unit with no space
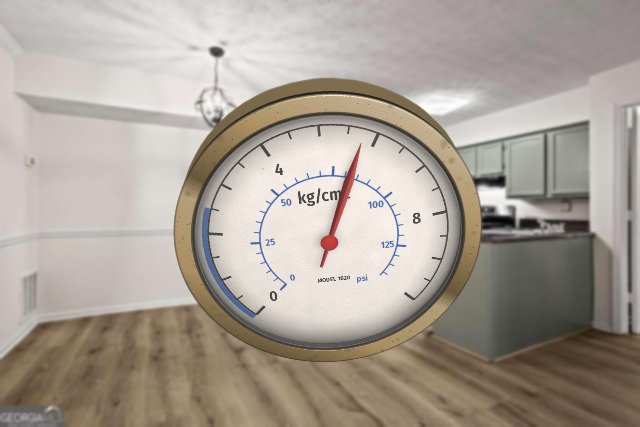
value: 5.75,kg/cm²
